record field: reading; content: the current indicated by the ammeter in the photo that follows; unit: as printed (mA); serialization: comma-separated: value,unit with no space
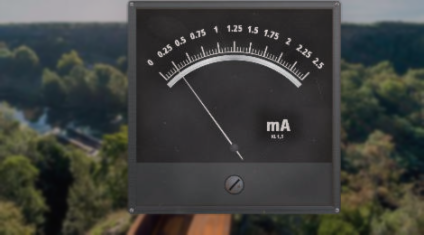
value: 0.25,mA
